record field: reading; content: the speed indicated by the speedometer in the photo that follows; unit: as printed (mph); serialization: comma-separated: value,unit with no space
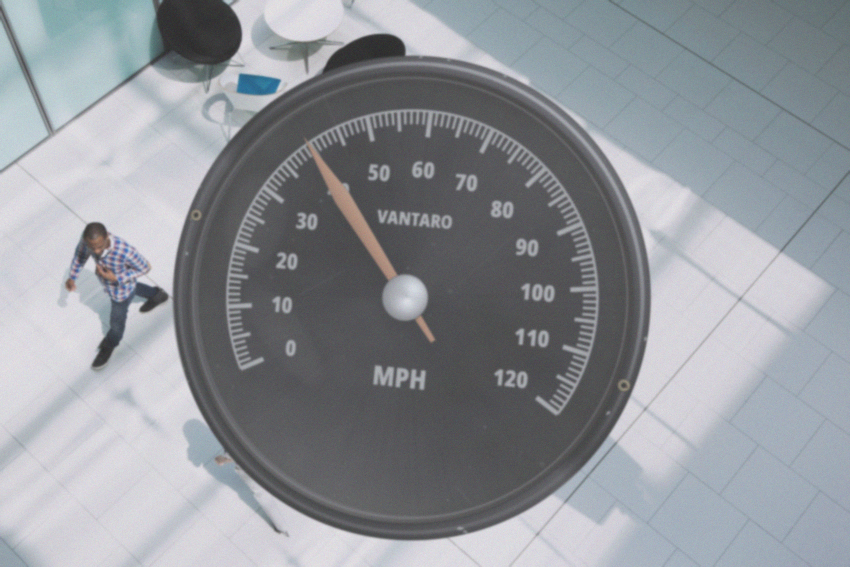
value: 40,mph
